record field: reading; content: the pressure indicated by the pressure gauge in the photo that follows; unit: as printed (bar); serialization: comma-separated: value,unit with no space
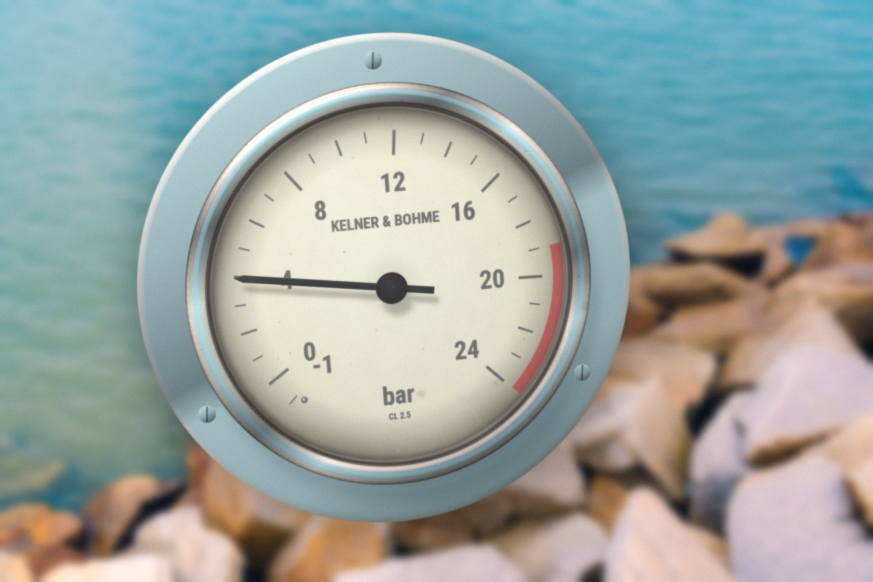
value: 4,bar
